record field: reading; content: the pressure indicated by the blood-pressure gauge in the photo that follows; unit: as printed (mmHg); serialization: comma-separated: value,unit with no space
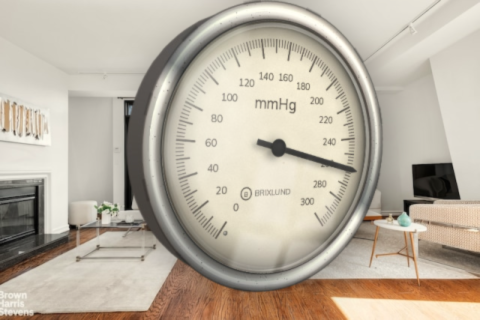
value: 260,mmHg
